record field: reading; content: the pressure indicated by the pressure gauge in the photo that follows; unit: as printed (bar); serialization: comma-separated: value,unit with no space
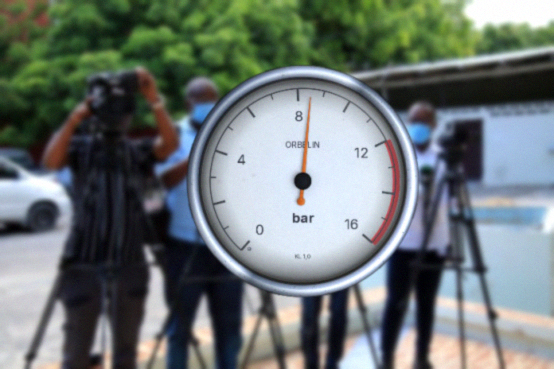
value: 8.5,bar
